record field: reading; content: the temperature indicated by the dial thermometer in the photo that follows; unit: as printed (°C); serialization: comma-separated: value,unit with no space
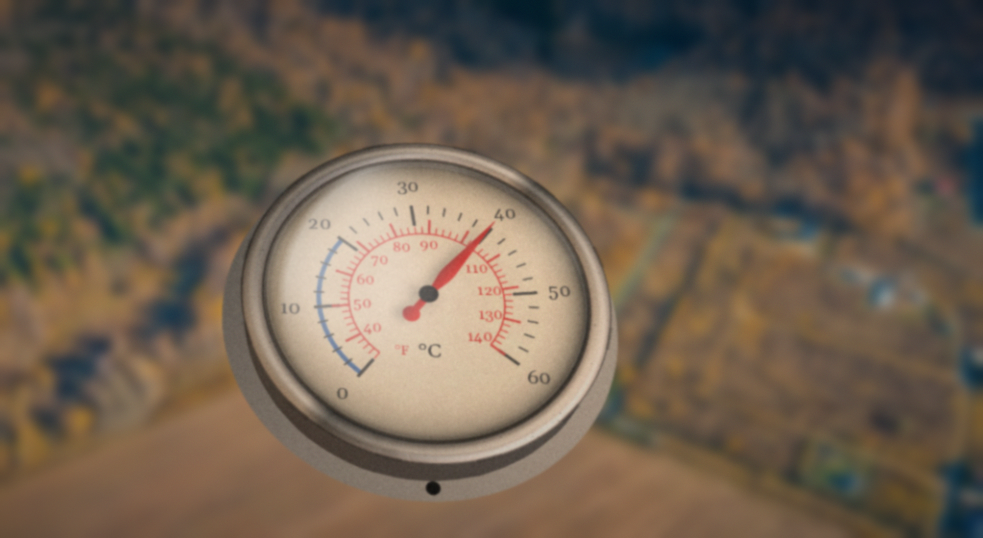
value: 40,°C
